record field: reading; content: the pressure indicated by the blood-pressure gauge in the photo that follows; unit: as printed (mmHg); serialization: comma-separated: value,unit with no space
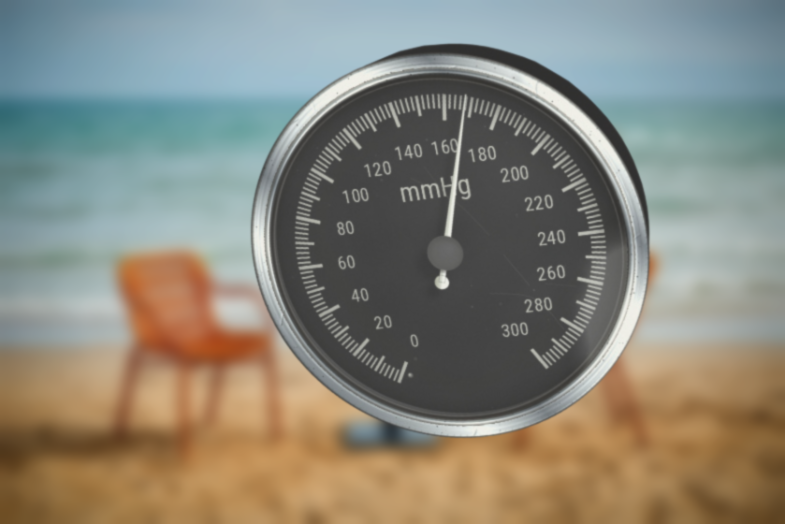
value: 168,mmHg
